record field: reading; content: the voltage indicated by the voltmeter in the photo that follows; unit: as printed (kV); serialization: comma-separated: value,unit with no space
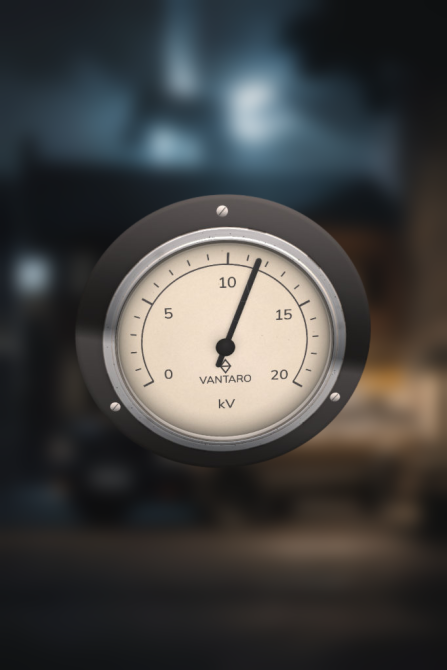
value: 11.5,kV
